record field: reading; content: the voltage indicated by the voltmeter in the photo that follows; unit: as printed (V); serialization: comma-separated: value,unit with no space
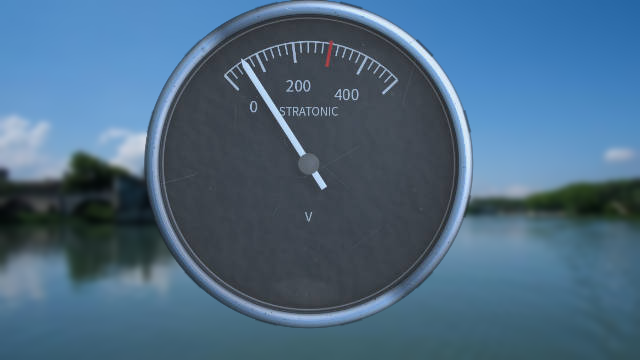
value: 60,V
